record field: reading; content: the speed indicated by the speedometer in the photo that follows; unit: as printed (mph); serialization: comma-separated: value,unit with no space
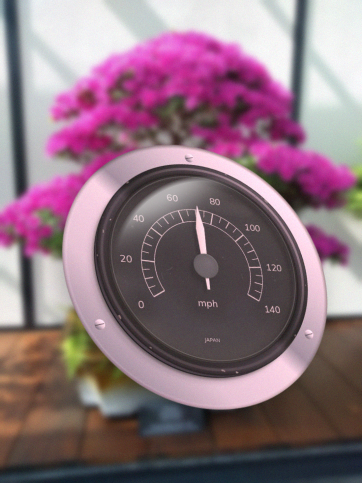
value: 70,mph
